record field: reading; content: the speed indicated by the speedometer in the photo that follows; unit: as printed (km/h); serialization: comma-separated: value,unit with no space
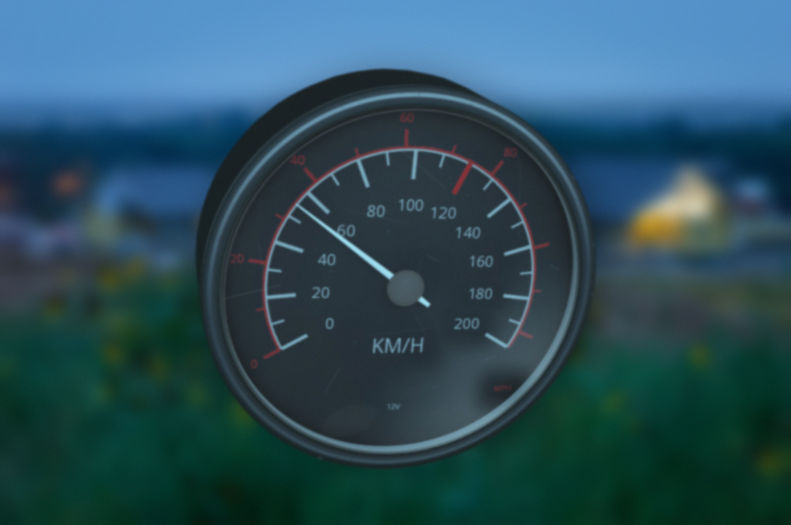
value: 55,km/h
